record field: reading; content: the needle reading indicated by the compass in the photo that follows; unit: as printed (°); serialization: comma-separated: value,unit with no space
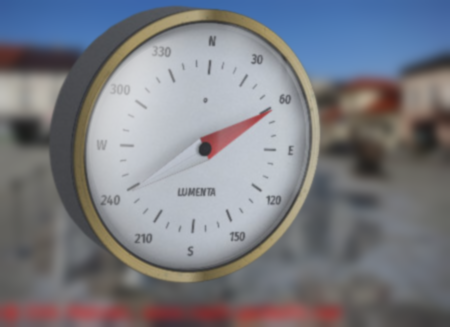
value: 60,°
